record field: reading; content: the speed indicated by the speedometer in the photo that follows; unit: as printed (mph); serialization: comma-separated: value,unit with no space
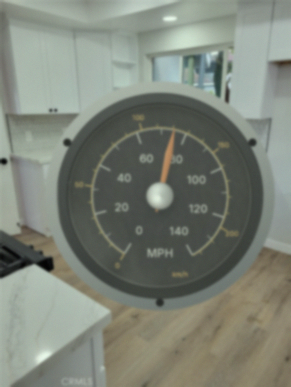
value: 75,mph
